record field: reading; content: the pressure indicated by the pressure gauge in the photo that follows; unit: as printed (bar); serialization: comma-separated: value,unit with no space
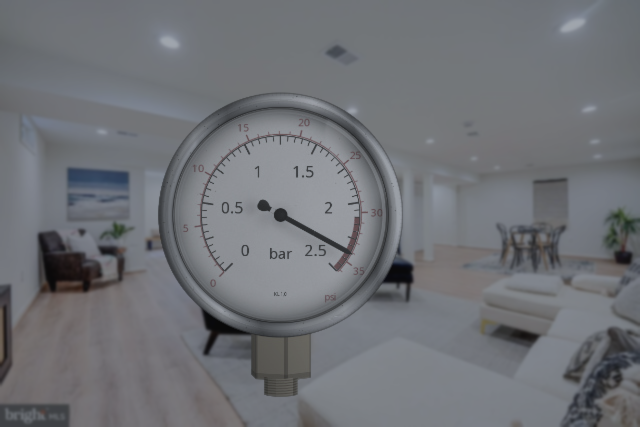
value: 2.35,bar
